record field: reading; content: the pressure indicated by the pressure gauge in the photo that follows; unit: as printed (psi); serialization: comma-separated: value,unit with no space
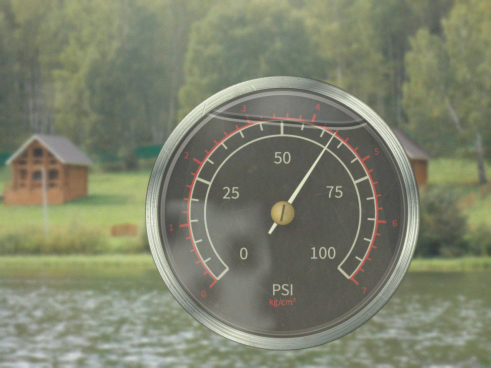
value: 62.5,psi
